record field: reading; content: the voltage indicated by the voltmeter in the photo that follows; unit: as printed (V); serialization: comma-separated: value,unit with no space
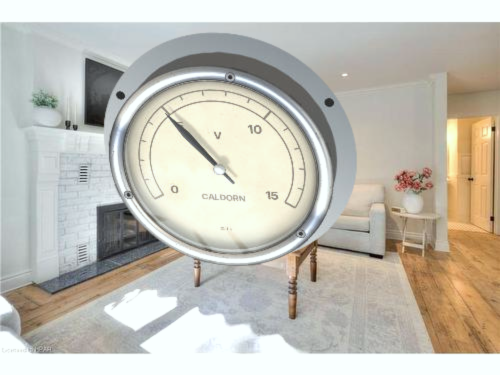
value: 5,V
